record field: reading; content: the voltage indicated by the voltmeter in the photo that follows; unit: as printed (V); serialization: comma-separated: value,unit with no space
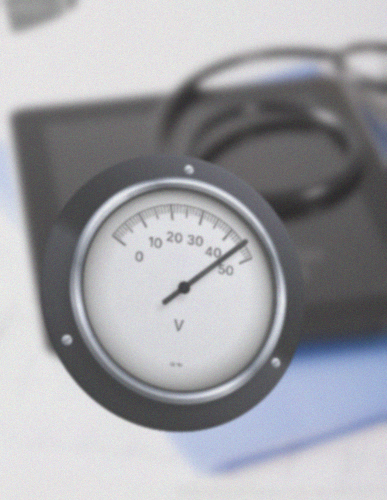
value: 45,V
